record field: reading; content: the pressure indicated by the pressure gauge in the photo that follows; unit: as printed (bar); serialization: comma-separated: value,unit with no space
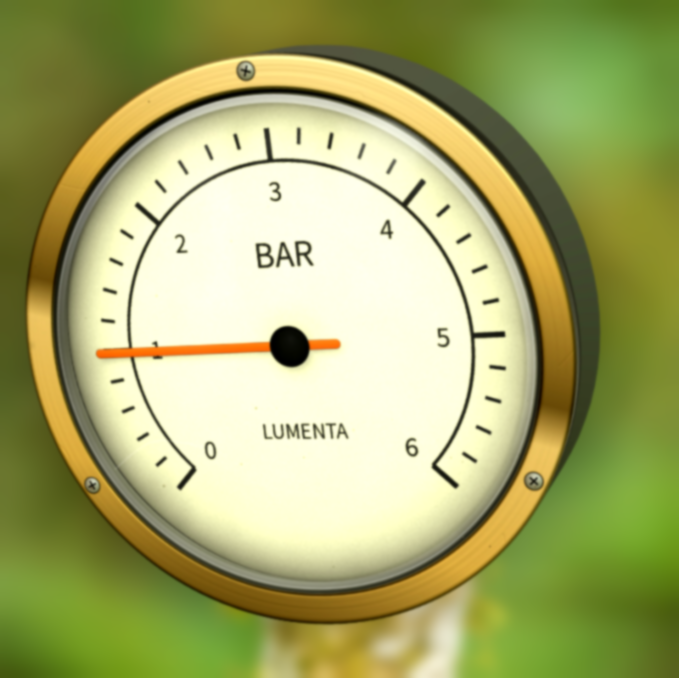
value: 1,bar
